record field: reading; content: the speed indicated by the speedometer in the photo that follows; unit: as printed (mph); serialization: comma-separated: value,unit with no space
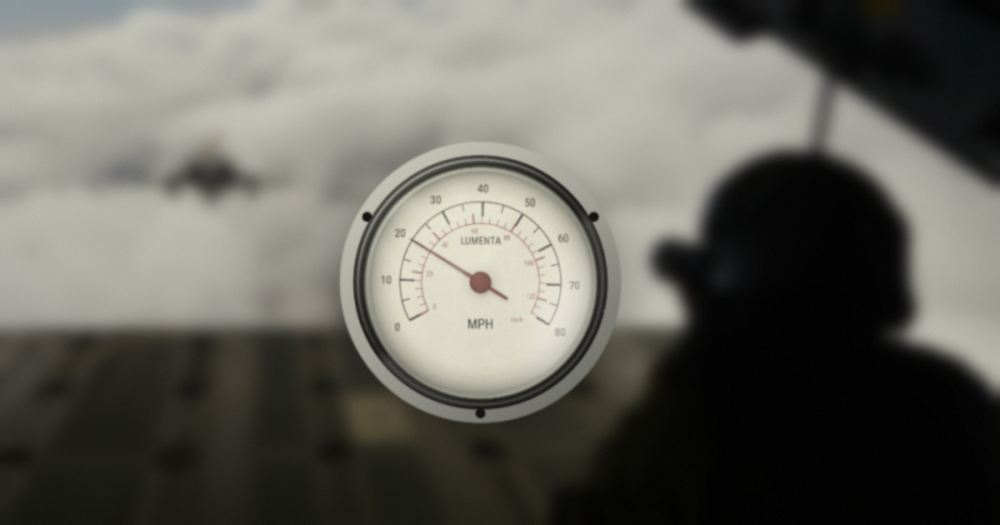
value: 20,mph
